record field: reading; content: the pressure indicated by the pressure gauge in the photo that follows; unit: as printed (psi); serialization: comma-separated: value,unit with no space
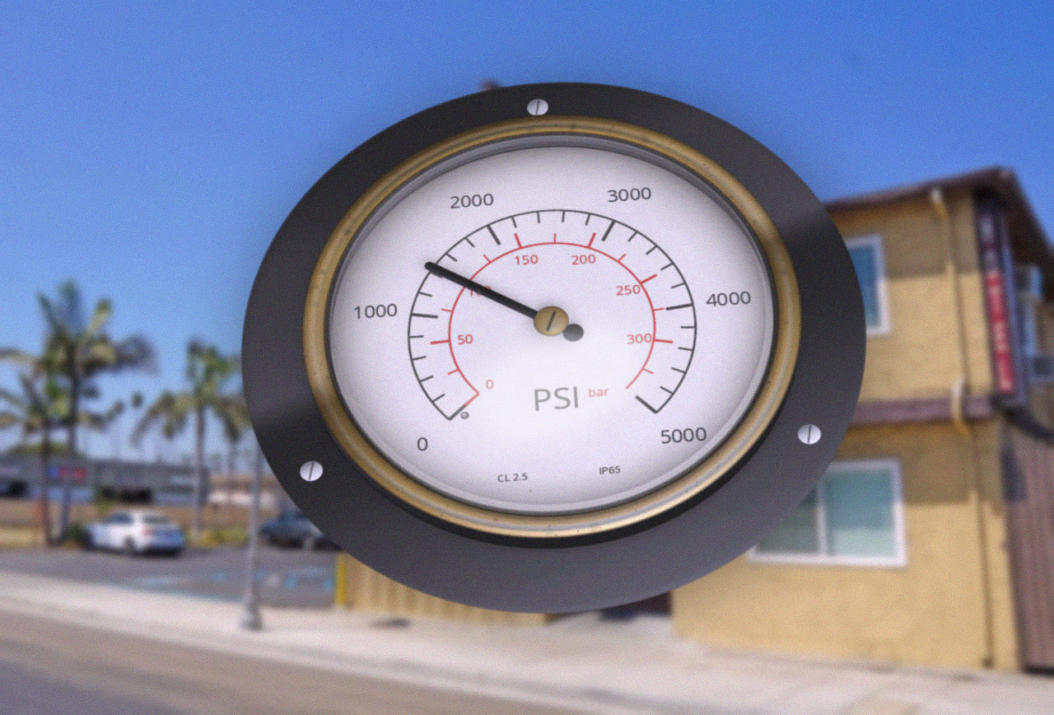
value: 1400,psi
